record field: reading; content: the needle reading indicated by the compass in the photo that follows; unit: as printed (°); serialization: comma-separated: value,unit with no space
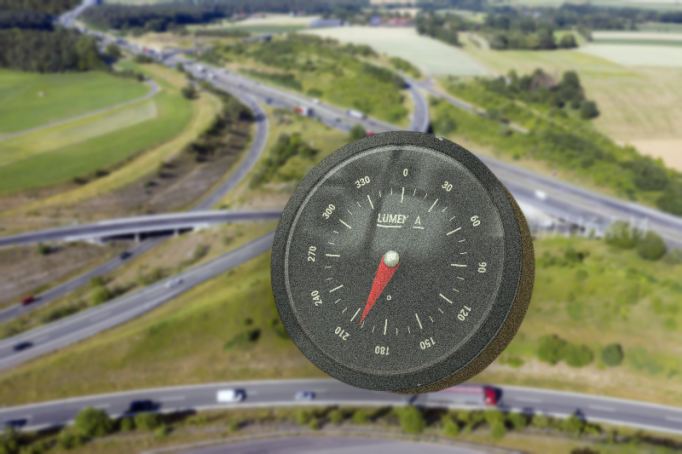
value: 200,°
